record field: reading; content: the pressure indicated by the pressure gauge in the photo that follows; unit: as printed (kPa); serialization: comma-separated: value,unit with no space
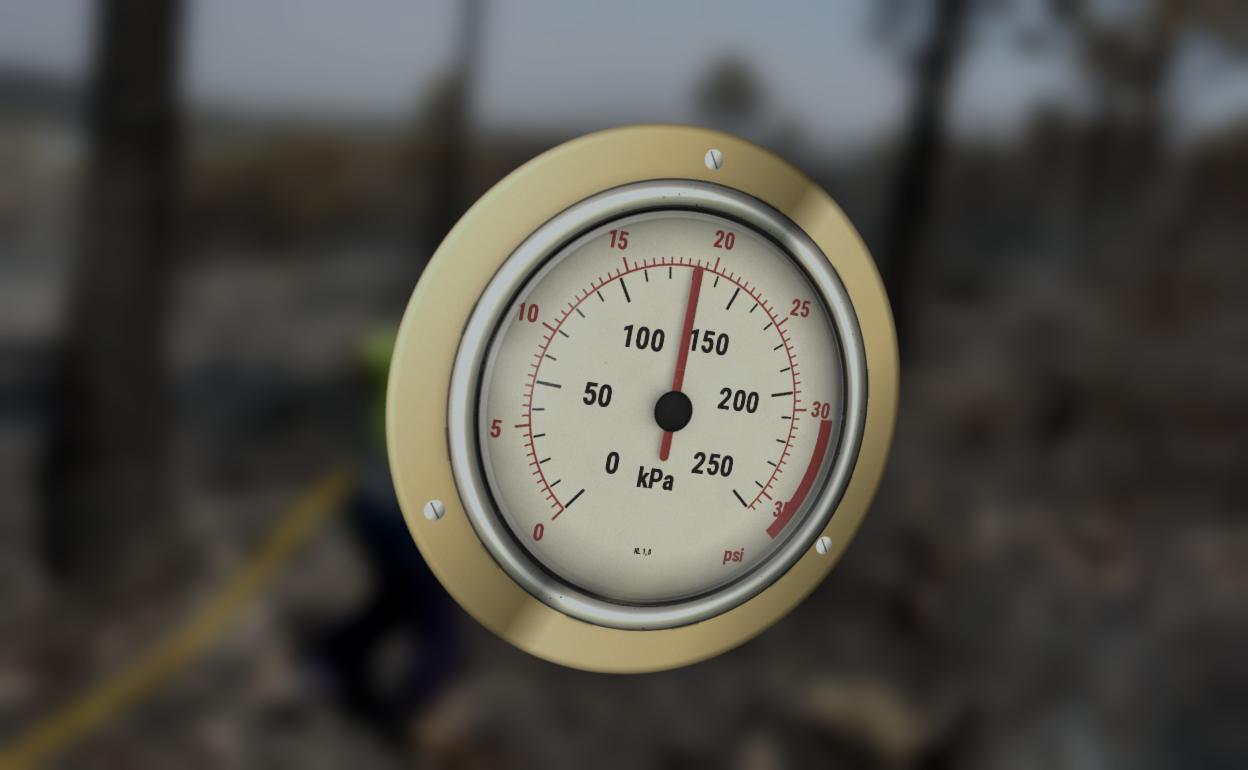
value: 130,kPa
